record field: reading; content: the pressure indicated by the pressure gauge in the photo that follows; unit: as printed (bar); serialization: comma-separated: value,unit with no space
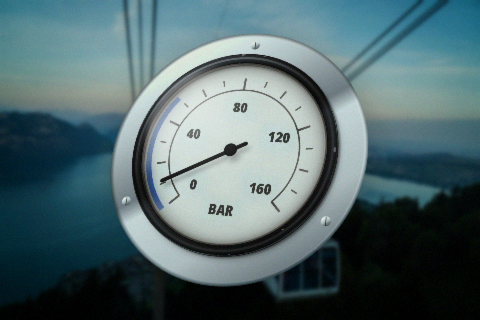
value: 10,bar
